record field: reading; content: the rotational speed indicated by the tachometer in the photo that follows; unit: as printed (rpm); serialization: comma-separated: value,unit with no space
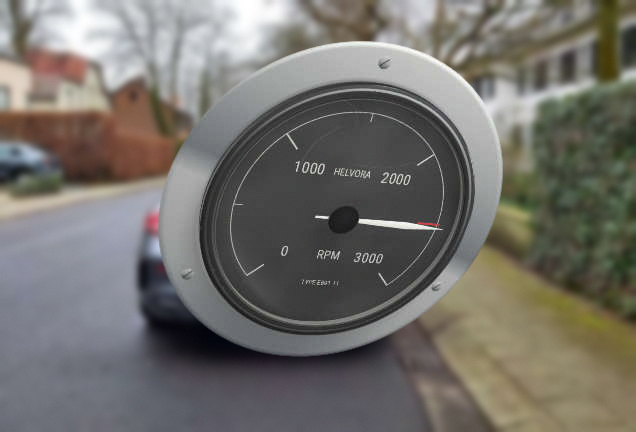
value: 2500,rpm
